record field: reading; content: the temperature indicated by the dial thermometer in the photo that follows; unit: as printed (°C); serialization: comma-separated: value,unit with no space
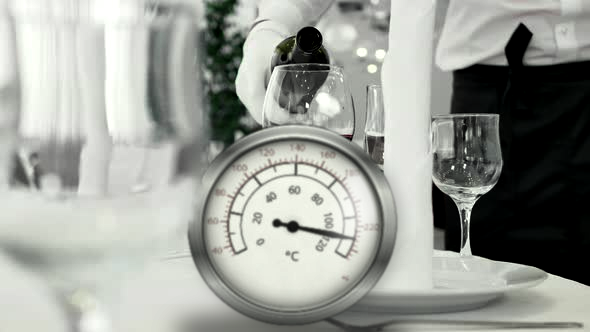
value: 110,°C
